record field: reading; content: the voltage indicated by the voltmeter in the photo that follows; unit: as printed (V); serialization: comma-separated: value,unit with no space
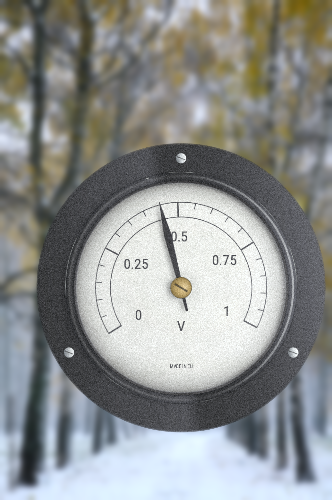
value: 0.45,V
